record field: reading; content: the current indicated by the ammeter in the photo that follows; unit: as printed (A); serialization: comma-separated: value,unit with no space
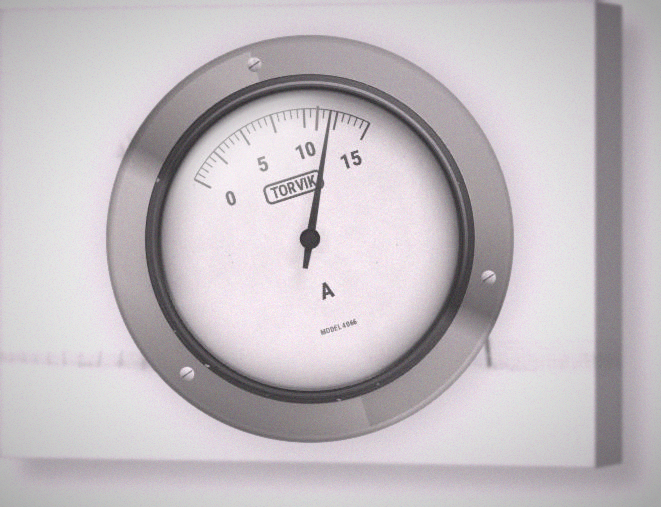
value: 12,A
